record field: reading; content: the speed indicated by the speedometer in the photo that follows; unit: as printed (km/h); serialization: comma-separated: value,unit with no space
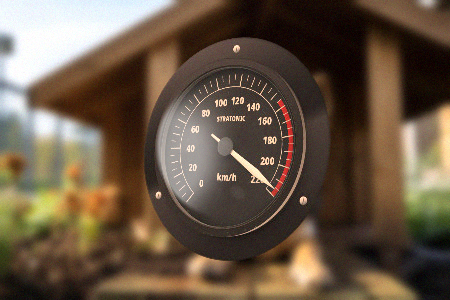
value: 215,km/h
